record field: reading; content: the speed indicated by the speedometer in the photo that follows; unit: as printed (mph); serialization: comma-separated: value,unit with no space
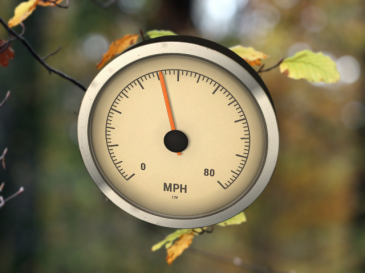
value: 36,mph
